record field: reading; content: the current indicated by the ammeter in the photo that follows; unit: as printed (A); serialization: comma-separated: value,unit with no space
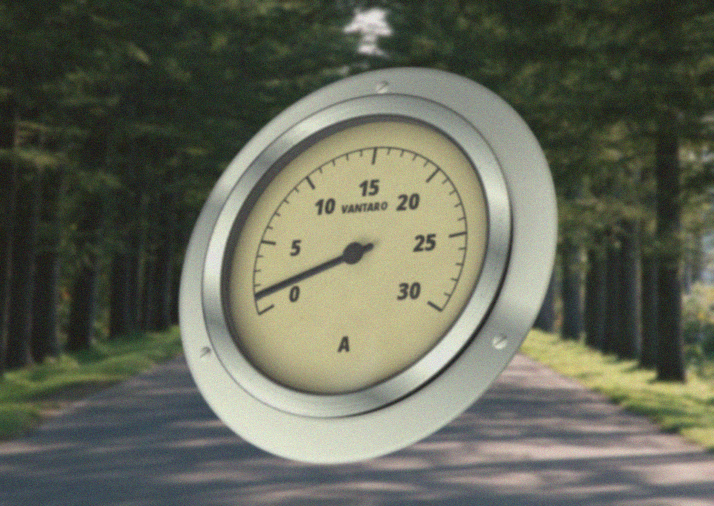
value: 1,A
